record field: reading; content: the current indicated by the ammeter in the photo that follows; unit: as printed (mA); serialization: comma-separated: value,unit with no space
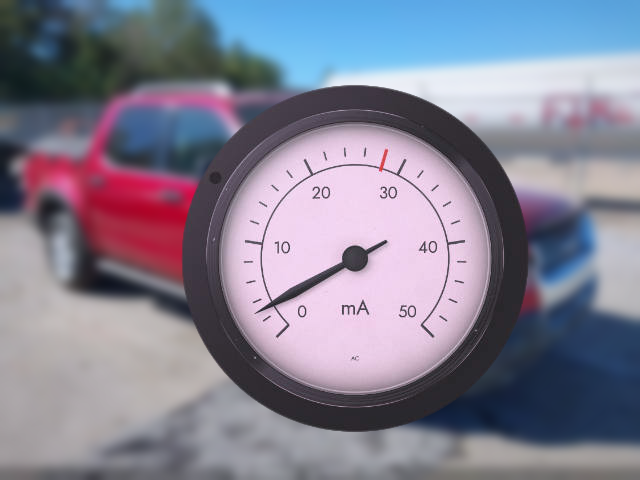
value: 3,mA
